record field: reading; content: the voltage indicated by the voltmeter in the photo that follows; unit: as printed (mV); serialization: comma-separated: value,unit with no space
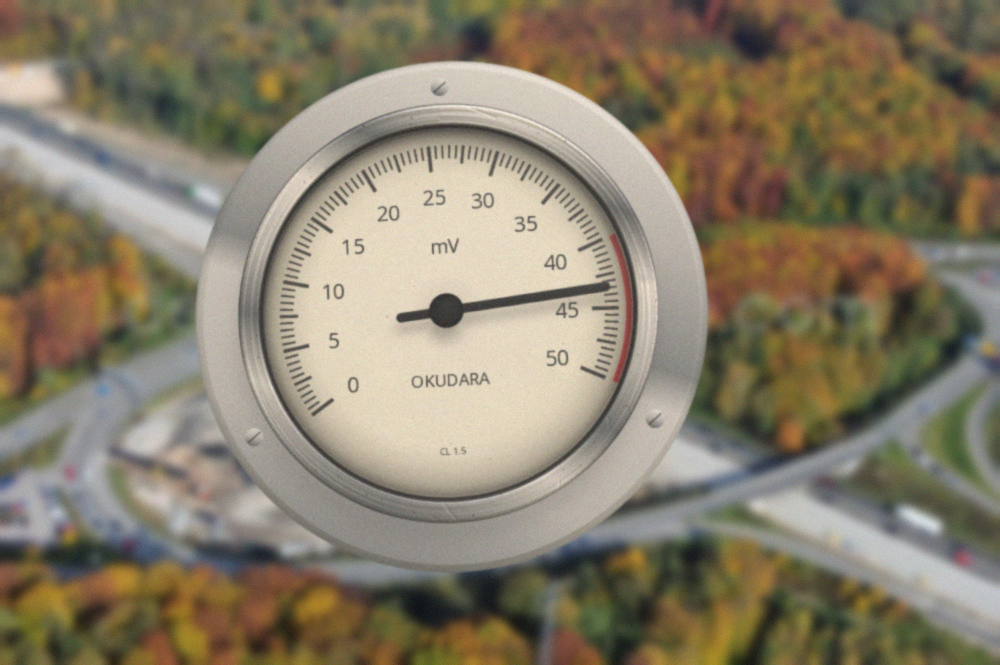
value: 43.5,mV
